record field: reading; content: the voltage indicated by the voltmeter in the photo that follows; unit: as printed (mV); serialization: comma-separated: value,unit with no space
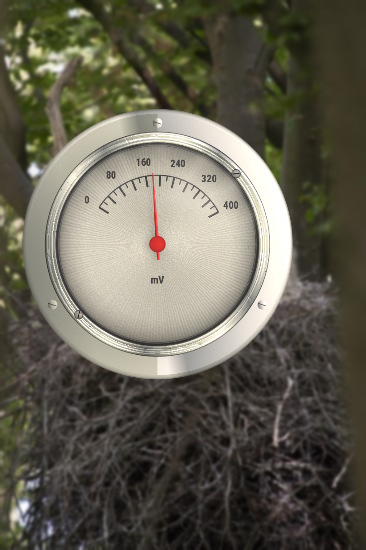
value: 180,mV
